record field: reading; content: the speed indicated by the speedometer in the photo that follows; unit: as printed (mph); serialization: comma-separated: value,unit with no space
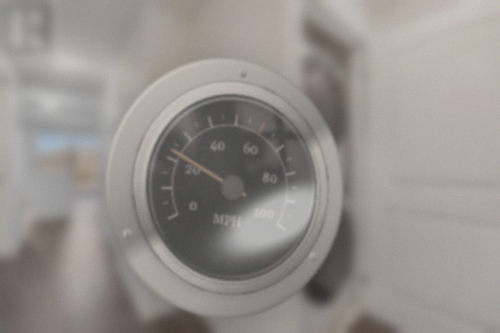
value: 22.5,mph
